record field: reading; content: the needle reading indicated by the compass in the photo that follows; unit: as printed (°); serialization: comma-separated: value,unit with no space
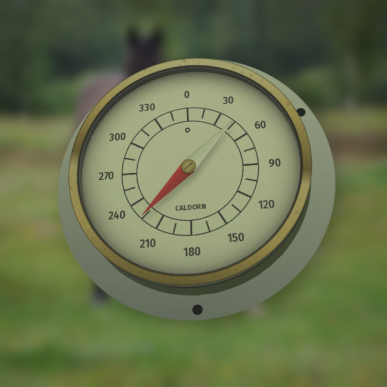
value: 225,°
